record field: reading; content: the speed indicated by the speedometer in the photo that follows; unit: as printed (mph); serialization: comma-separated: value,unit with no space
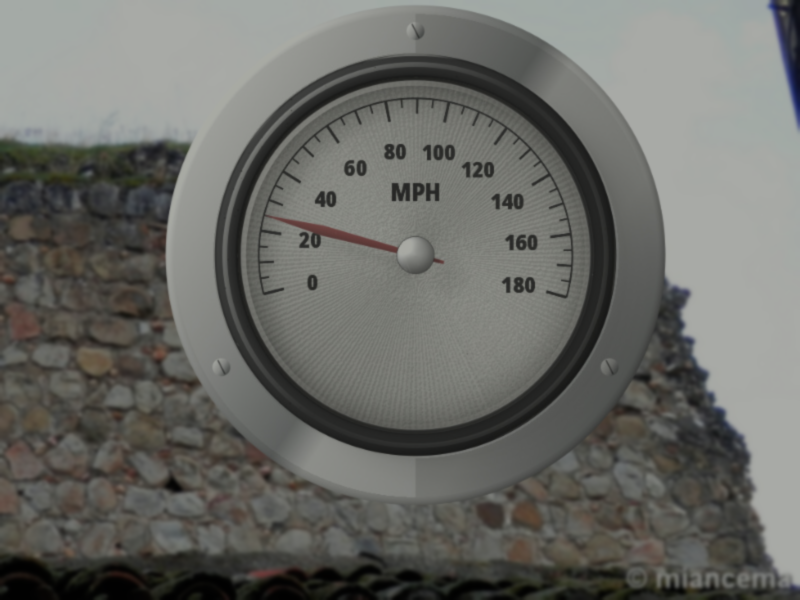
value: 25,mph
